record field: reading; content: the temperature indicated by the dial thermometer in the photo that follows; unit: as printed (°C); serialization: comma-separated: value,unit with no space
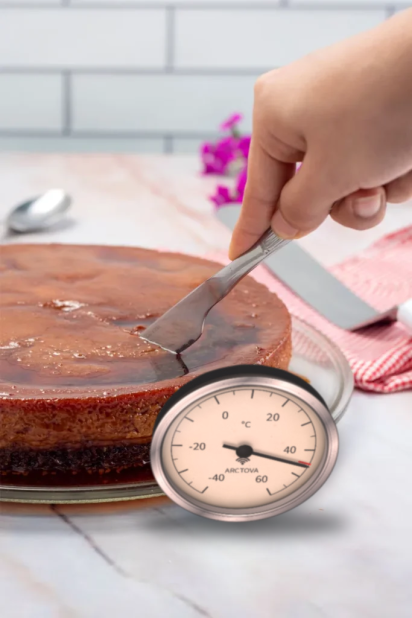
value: 45,°C
